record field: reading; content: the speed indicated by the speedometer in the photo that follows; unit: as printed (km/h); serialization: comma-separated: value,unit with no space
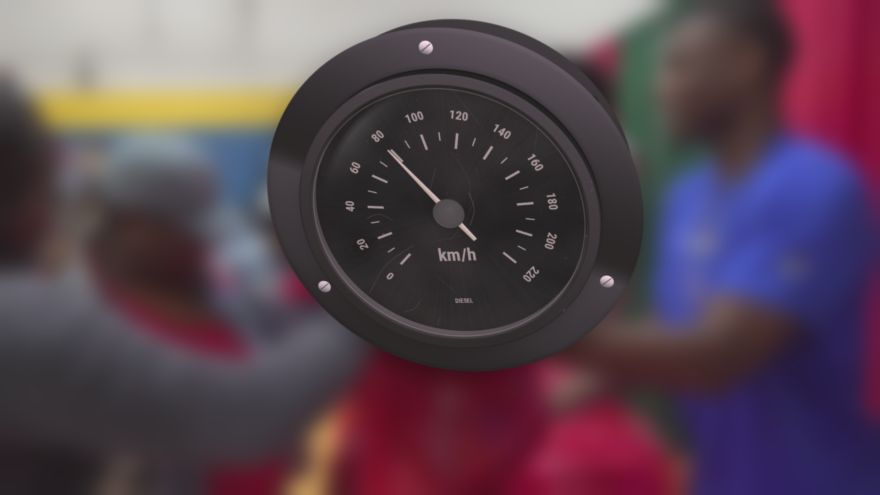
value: 80,km/h
